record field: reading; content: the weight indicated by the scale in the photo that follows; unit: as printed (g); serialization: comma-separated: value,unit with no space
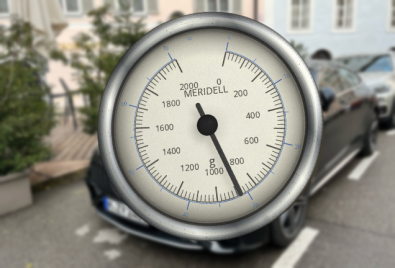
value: 880,g
